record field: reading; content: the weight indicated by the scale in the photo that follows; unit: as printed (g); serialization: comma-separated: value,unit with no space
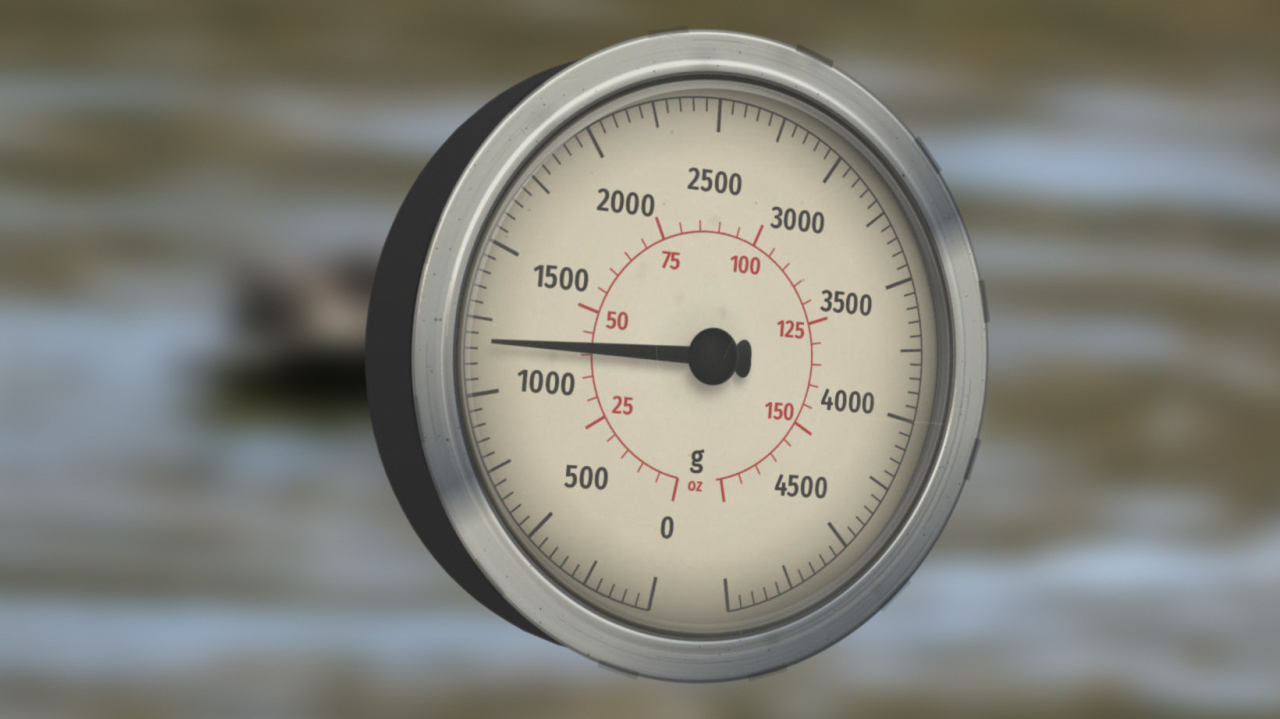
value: 1175,g
